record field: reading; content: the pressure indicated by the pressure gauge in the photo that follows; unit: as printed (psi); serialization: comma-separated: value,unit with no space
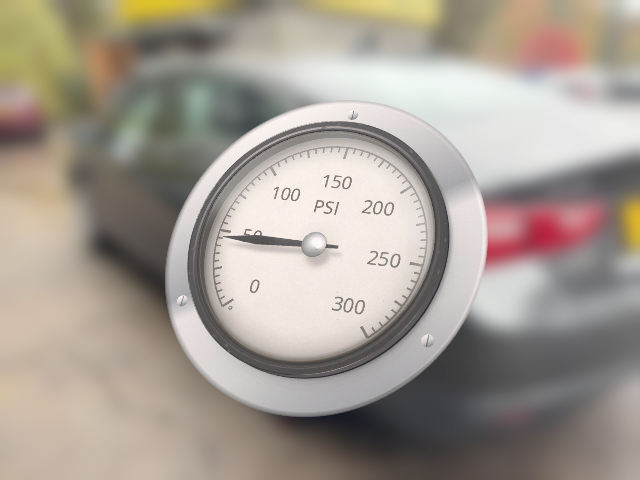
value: 45,psi
